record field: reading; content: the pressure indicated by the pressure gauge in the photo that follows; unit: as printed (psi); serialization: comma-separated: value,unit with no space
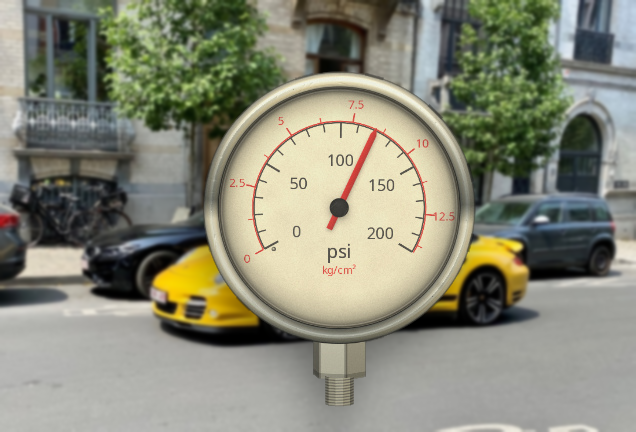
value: 120,psi
